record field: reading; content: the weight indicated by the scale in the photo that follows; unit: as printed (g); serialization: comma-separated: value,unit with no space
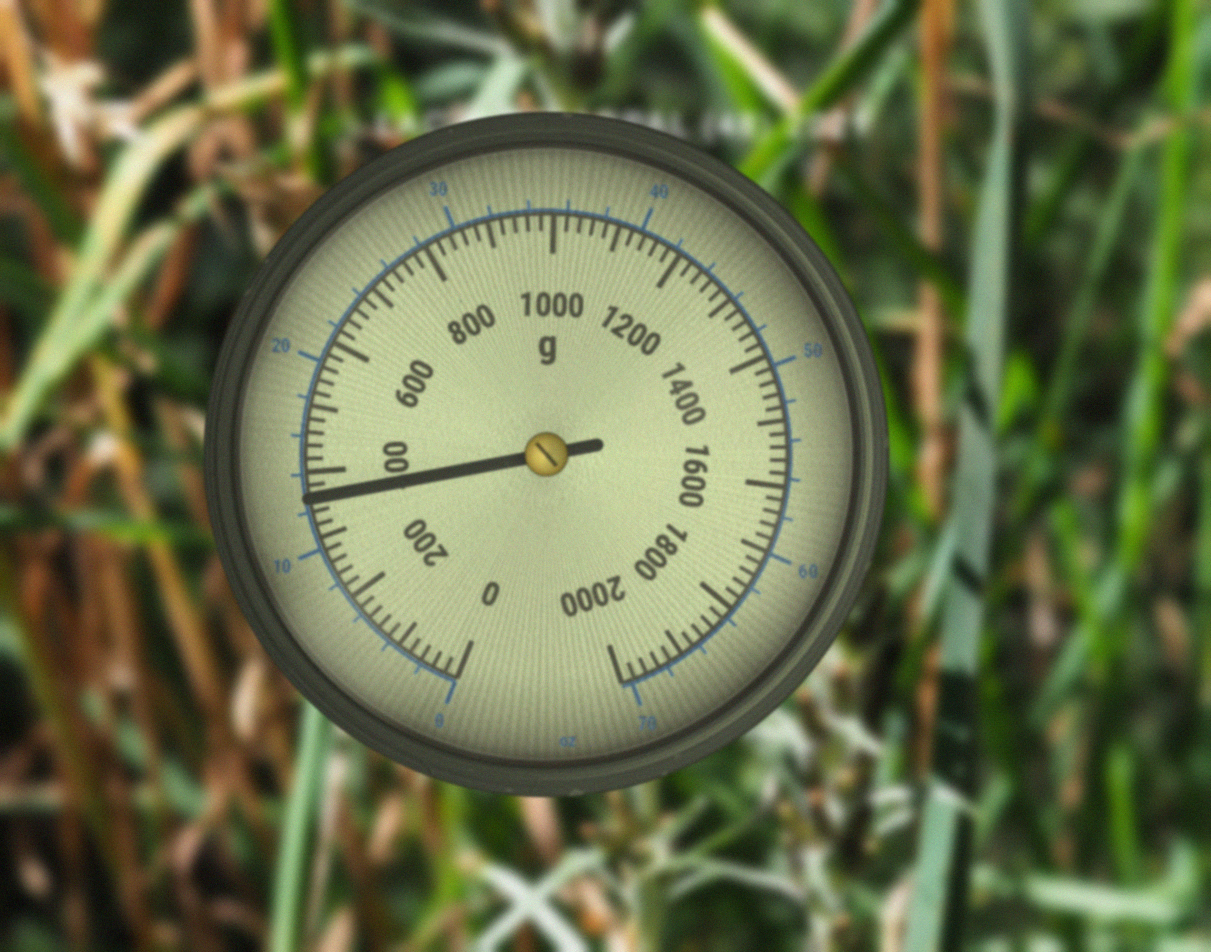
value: 360,g
